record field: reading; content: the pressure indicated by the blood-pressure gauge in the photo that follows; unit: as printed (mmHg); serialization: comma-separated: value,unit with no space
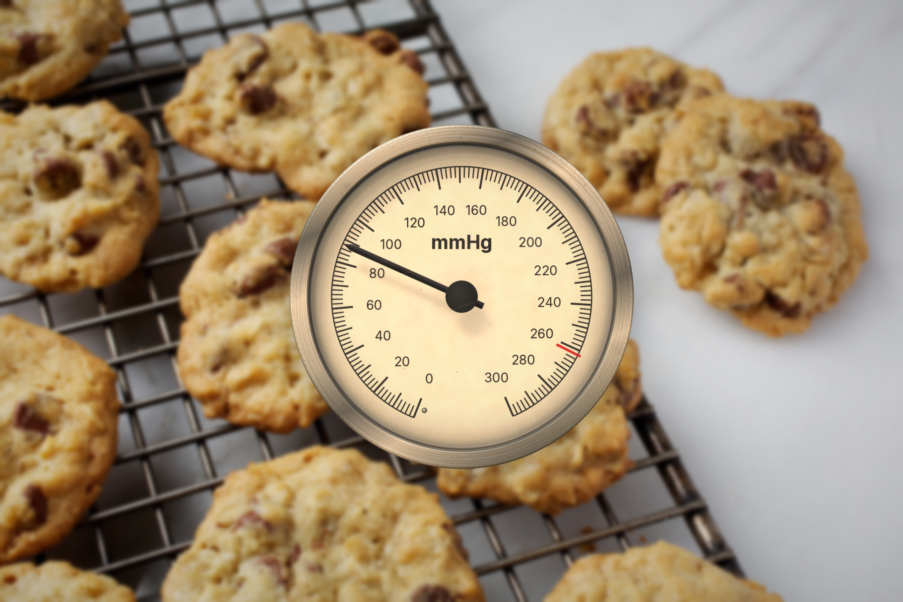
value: 88,mmHg
